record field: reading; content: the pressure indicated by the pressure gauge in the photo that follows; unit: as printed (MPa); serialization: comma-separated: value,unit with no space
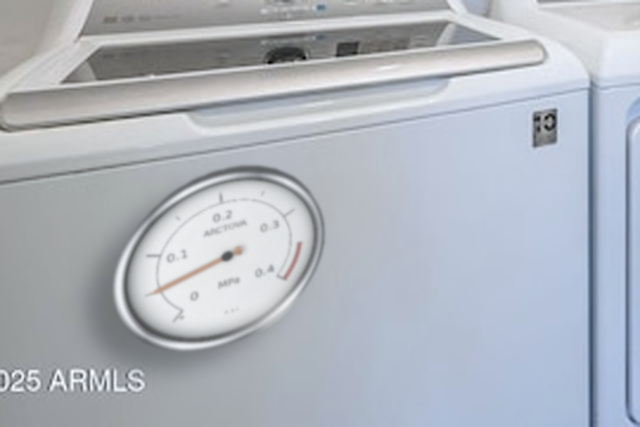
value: 0.05,MPa
